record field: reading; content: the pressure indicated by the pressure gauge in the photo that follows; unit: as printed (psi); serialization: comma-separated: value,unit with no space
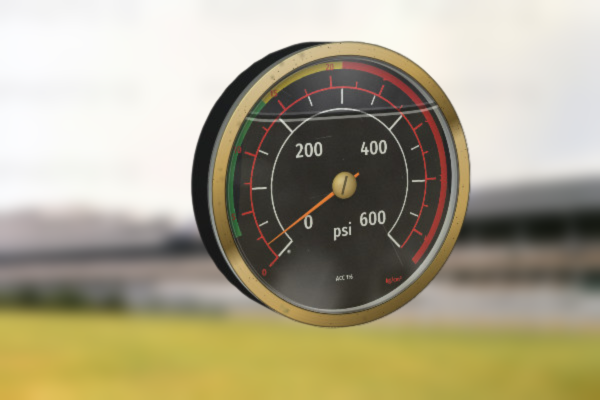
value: 25,psi
